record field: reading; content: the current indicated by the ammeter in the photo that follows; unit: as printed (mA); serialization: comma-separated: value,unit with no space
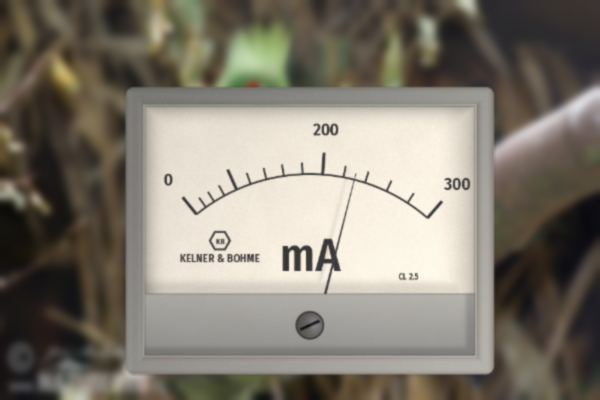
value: 230,mA
